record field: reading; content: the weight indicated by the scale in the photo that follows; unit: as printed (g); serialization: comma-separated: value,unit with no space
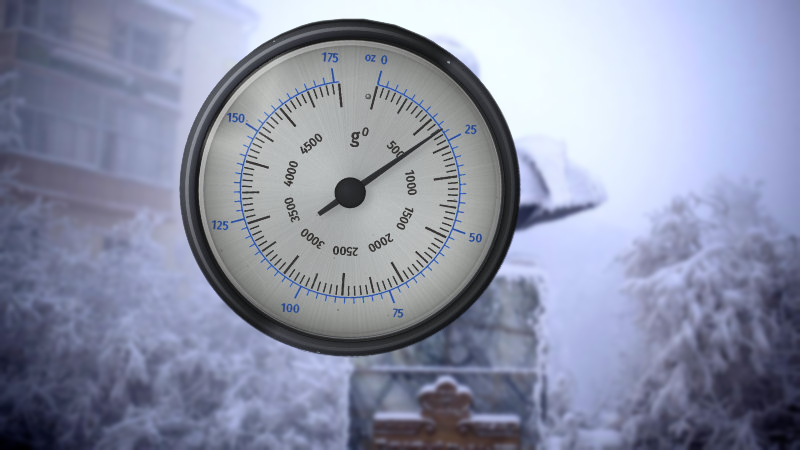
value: 600,g
